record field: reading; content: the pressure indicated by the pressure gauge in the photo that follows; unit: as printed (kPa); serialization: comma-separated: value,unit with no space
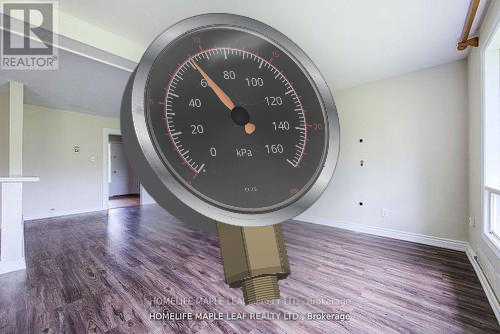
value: 60,kPa
